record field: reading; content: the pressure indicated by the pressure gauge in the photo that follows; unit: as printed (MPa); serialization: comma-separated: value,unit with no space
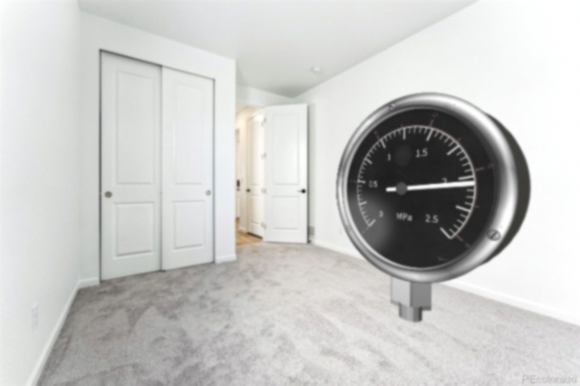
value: 2.05,MPa
